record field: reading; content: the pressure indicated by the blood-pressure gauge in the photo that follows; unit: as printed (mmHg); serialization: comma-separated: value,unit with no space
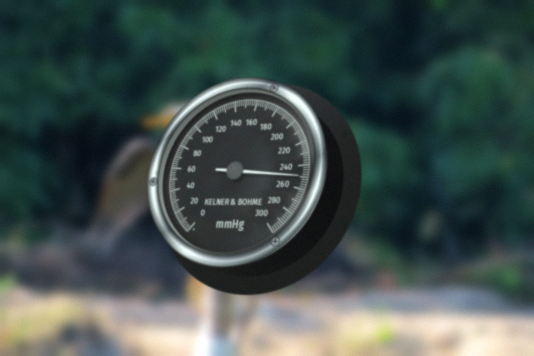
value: 250,mmHg
